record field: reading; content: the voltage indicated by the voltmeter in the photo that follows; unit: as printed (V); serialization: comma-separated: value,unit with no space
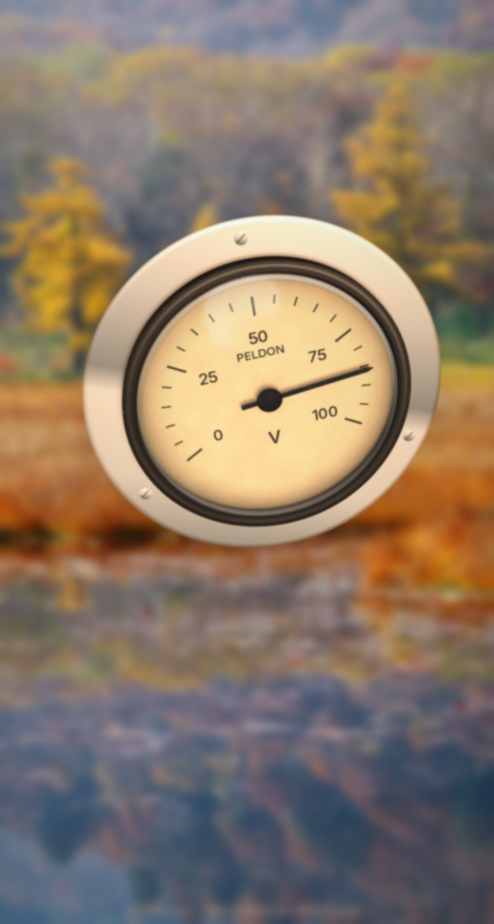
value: 85,V
